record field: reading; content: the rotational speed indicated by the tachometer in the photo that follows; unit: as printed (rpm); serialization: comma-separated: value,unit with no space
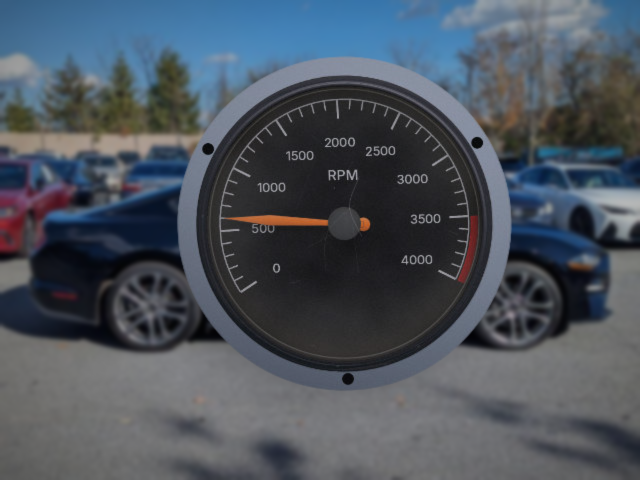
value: 600,rpm
